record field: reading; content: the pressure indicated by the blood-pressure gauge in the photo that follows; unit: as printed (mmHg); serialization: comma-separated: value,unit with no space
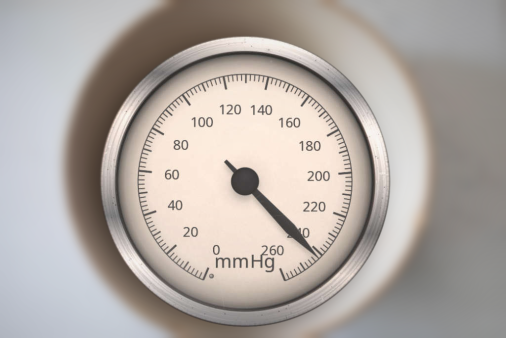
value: 242,mmHg
